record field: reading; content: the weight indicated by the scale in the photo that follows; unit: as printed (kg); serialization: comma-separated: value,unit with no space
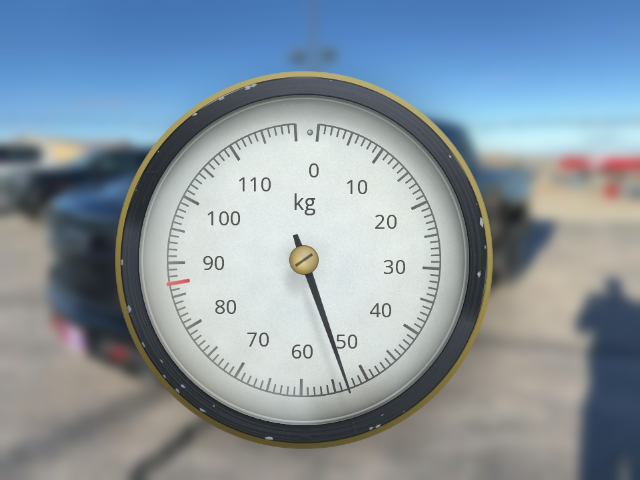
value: 53,kg
